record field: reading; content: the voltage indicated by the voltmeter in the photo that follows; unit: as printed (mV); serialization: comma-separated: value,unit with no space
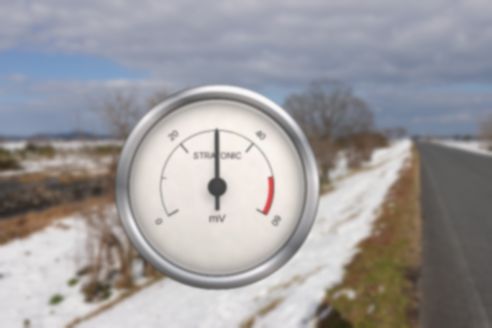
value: 30,mV
